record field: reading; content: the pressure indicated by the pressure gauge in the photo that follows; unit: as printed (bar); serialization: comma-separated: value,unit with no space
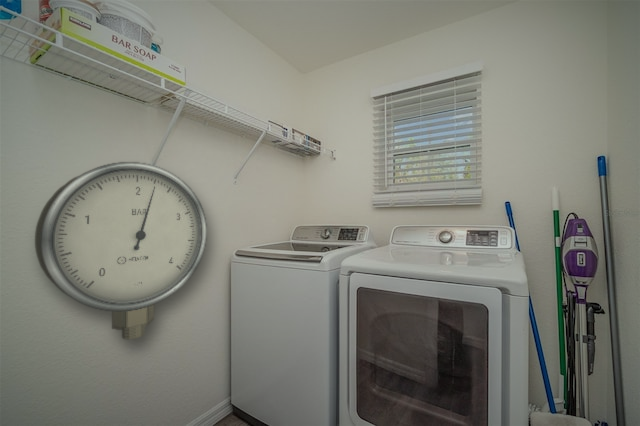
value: 2.25,bar
